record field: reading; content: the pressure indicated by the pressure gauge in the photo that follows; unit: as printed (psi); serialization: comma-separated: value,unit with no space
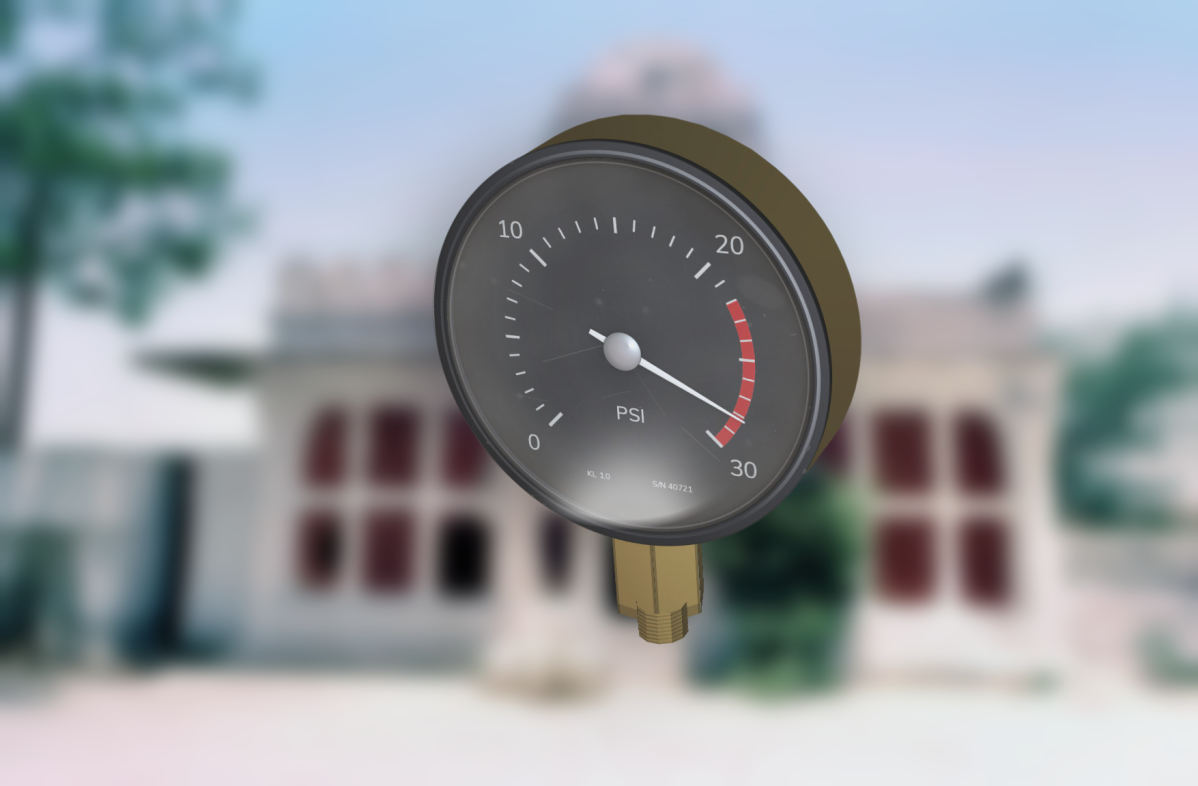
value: 28,psi
